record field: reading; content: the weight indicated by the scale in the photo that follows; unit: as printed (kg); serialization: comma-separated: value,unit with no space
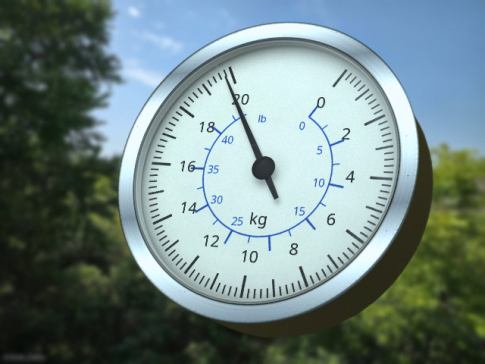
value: 19.8,kg
